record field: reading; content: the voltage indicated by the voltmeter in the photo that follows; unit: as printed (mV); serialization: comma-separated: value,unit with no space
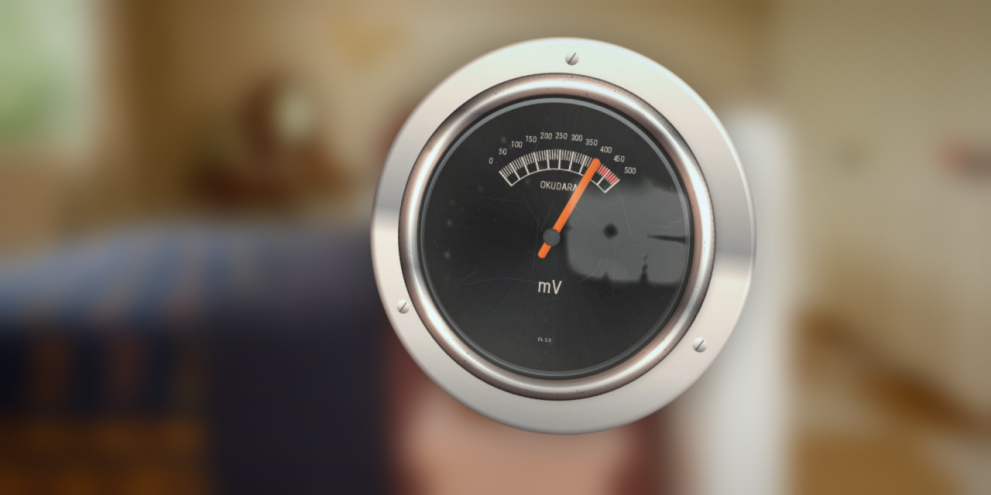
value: 400,mV
